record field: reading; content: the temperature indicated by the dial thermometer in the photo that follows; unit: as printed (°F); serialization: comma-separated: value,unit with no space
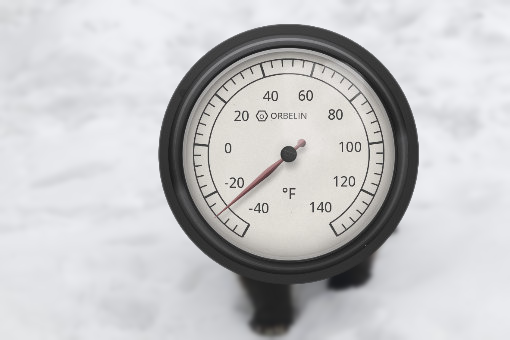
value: -28,°F
